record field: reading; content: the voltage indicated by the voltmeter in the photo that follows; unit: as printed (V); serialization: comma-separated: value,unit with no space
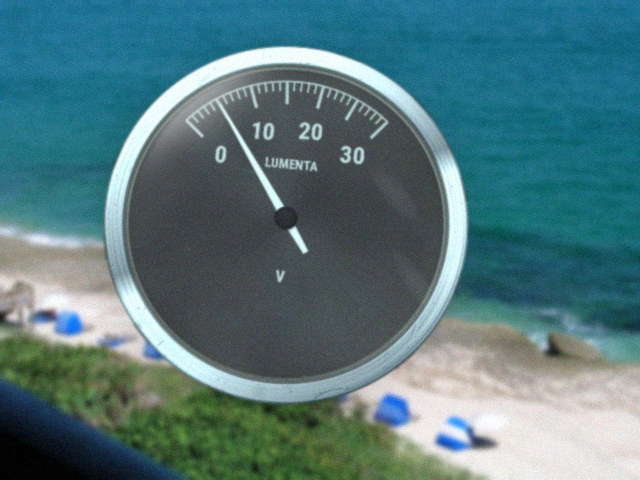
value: 5,V
